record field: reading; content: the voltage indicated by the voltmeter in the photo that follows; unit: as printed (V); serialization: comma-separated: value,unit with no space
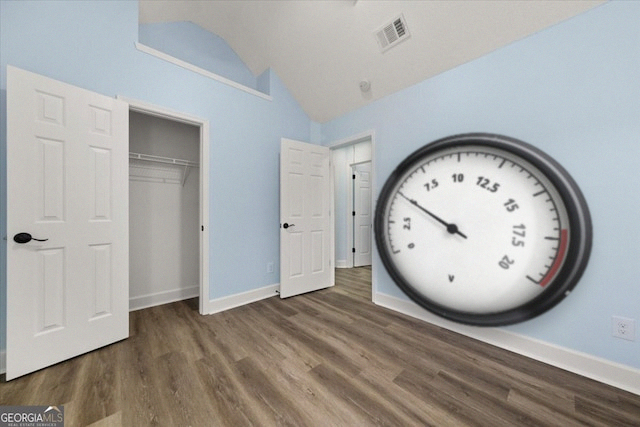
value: 5,V
